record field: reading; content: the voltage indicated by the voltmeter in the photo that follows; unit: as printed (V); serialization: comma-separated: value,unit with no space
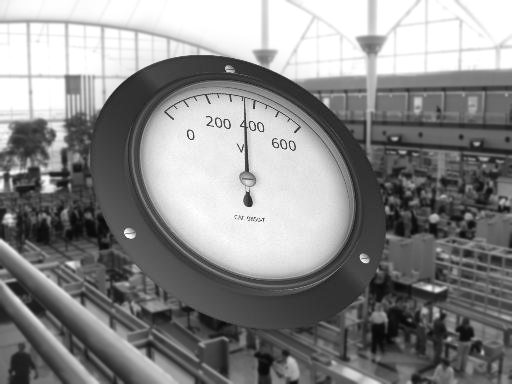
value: 350,V
